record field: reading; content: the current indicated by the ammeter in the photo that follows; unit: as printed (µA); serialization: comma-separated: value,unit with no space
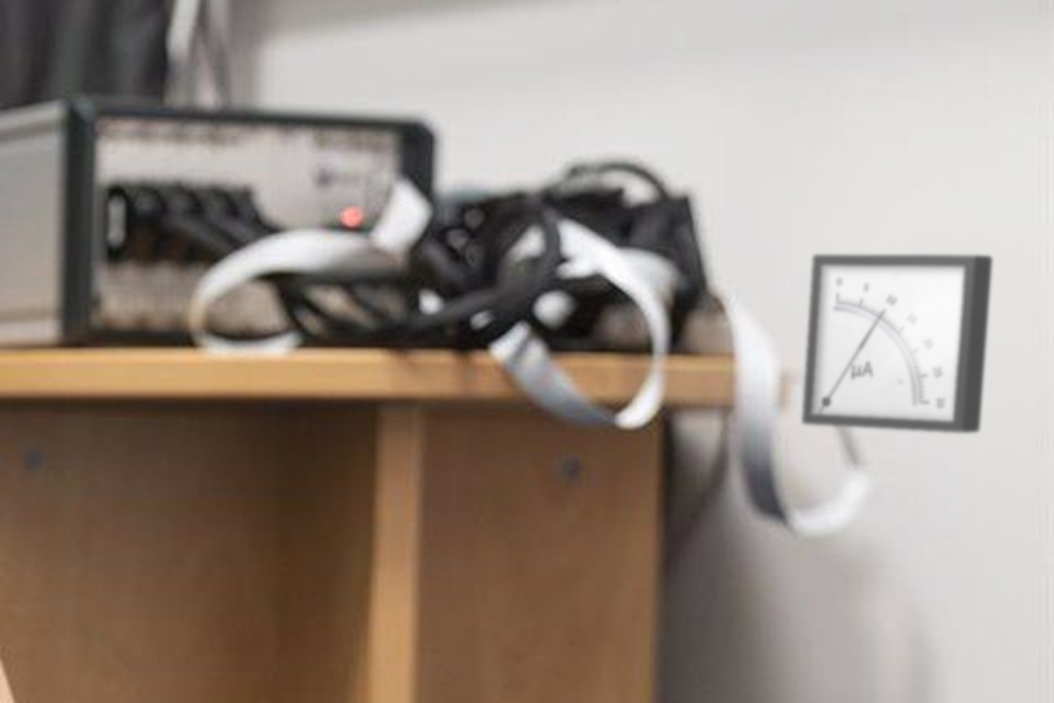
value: 10,µA
